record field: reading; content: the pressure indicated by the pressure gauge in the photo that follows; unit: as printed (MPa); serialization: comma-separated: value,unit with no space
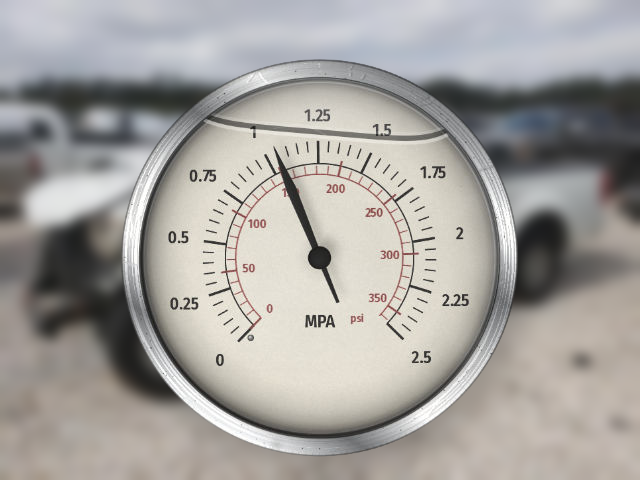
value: 1.05,MPa
